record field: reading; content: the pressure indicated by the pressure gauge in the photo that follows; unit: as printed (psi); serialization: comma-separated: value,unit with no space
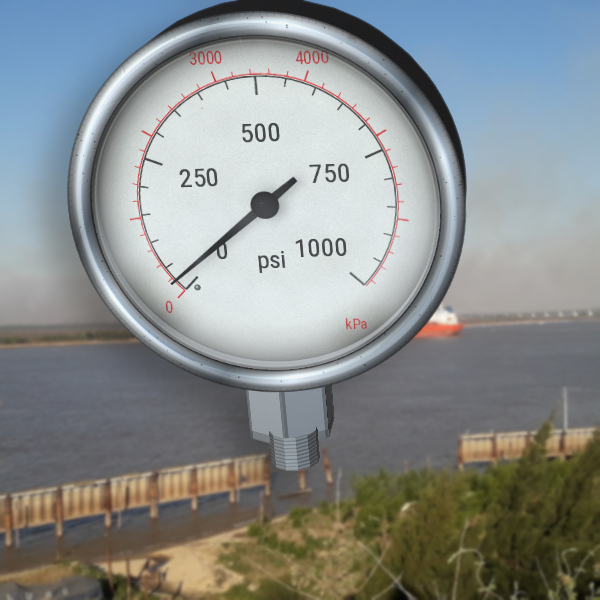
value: 25,psi
